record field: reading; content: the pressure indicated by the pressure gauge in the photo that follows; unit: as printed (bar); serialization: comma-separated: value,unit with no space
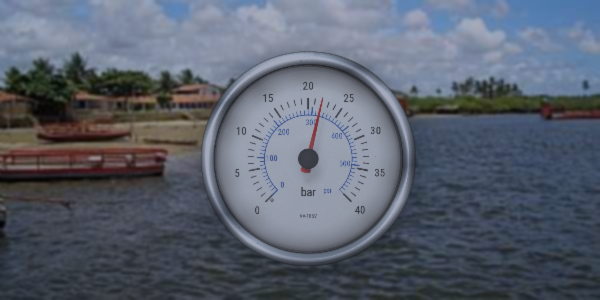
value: 22,bar
